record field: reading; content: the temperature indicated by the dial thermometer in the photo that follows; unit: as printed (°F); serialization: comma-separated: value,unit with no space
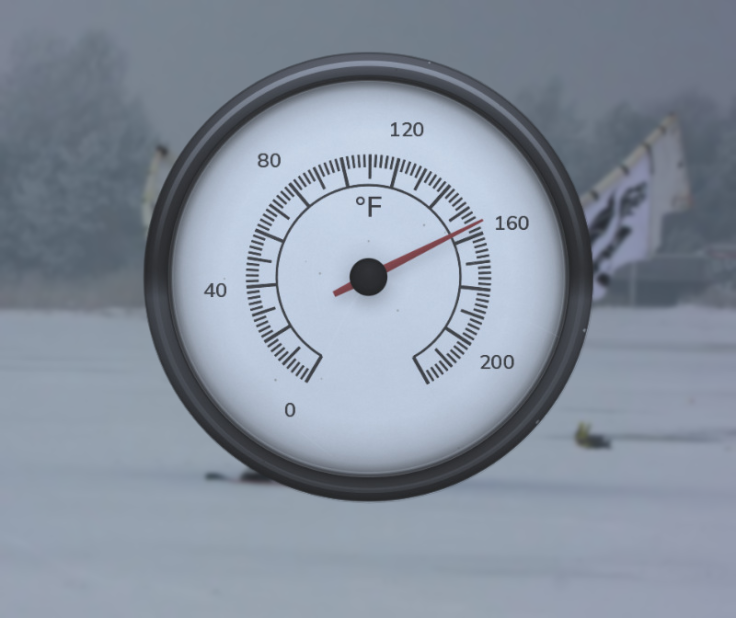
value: 156,°F
